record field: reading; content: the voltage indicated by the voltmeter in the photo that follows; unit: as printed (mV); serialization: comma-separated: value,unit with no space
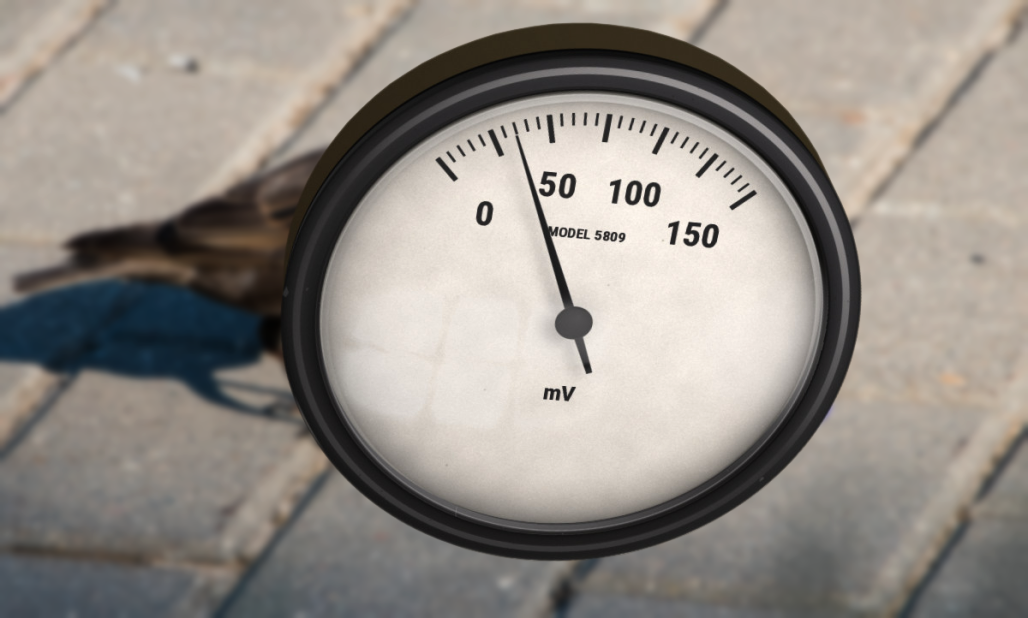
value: 35,mV
